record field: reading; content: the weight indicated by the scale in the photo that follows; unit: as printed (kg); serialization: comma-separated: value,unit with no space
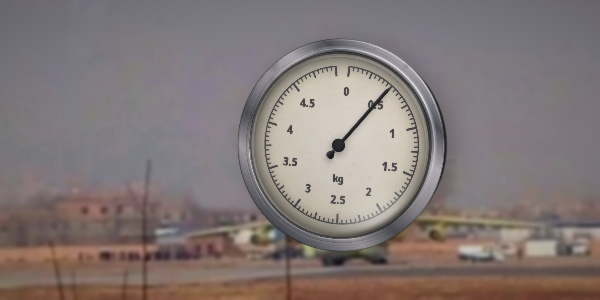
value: 0.5,kg
